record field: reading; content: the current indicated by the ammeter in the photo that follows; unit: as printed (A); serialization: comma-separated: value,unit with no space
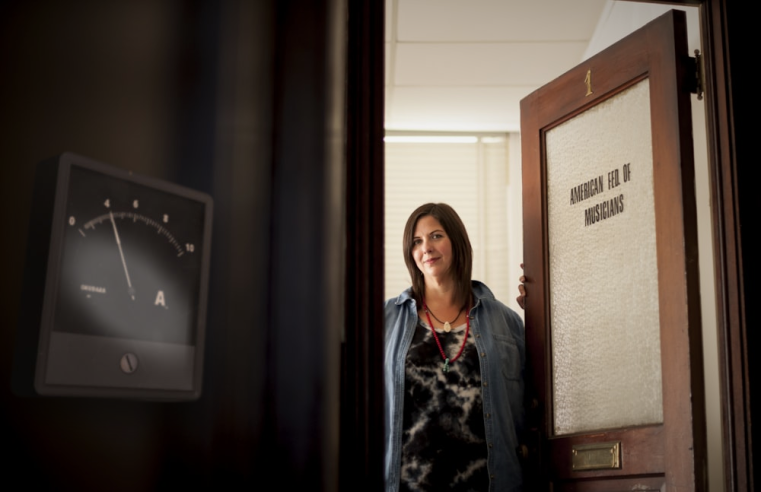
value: 4,A
